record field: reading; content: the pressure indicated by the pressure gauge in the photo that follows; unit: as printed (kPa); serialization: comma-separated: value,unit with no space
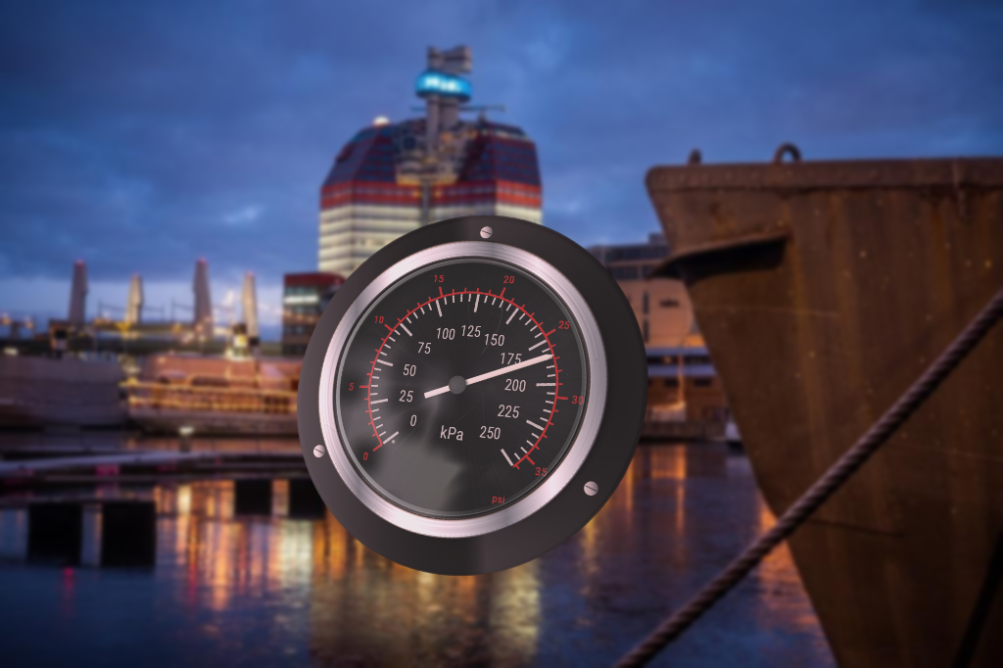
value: 185,kPa
